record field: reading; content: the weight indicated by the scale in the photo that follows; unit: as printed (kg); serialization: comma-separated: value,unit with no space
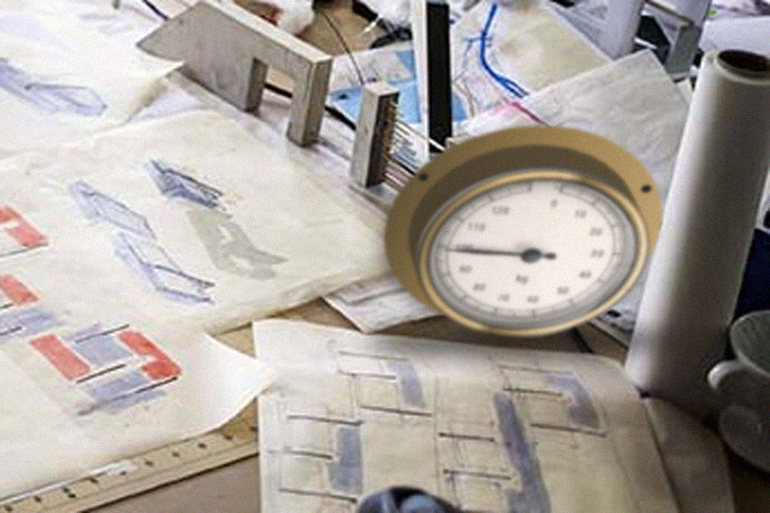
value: 100,kg
